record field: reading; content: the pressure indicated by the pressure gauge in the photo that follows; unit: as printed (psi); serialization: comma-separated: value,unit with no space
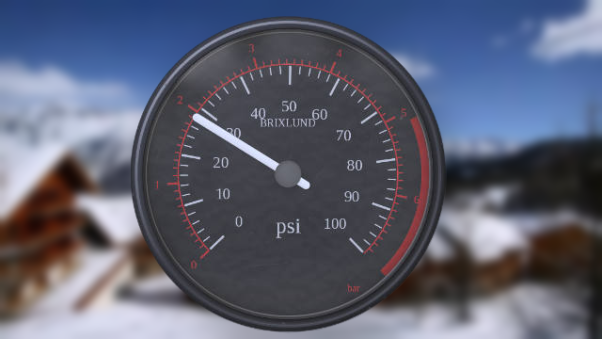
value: 28,psi
